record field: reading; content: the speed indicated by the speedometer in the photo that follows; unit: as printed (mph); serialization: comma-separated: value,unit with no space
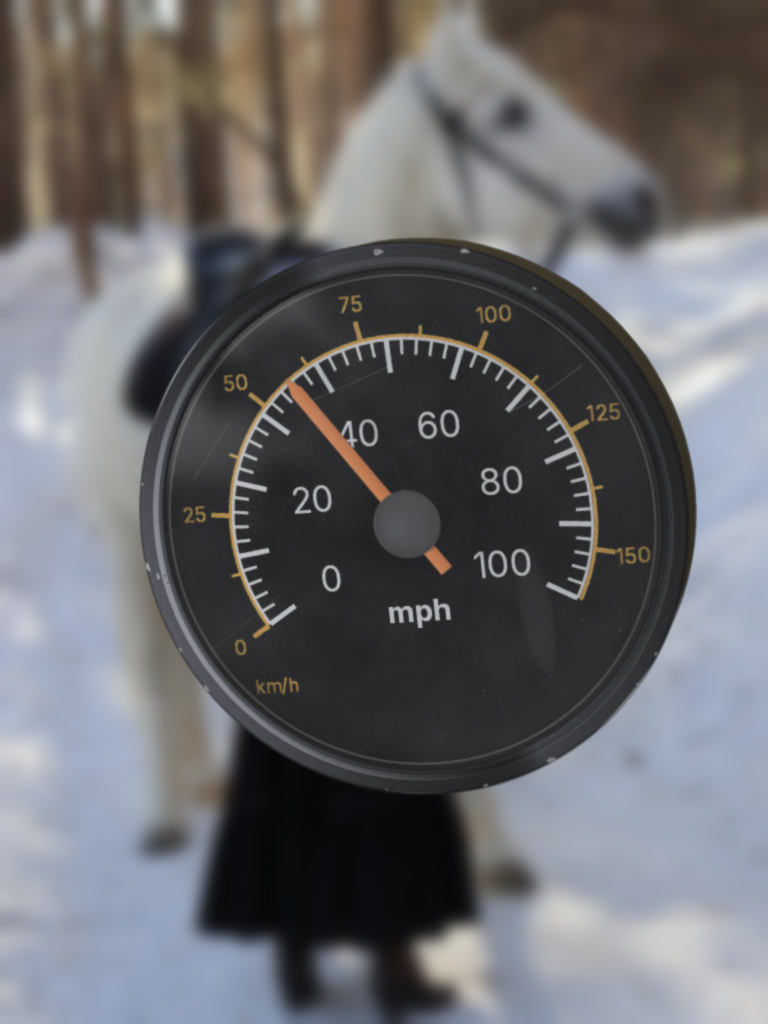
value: 36,mph
